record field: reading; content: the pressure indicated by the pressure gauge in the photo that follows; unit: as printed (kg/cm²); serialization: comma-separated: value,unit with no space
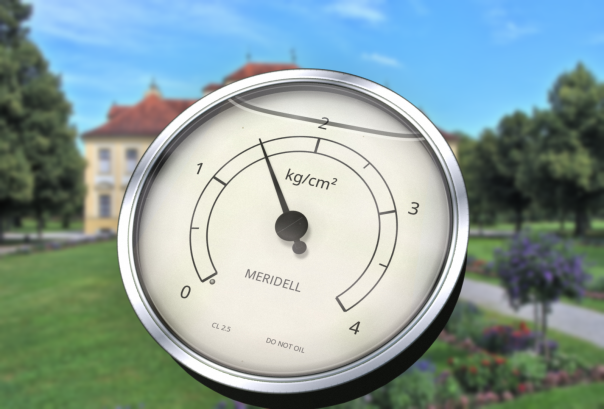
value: 1.5,kg/cm²
